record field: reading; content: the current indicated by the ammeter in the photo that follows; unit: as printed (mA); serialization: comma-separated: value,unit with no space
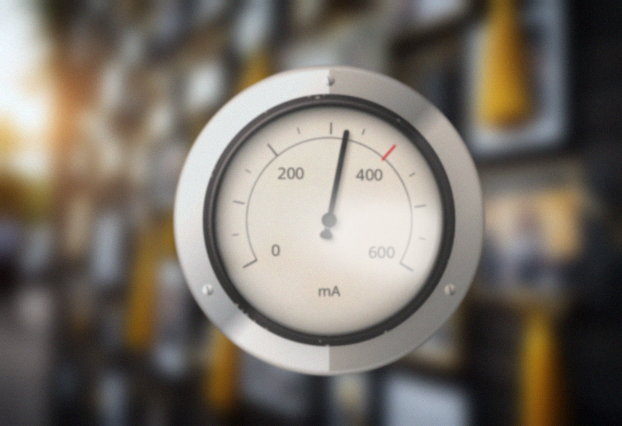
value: 325,mA
